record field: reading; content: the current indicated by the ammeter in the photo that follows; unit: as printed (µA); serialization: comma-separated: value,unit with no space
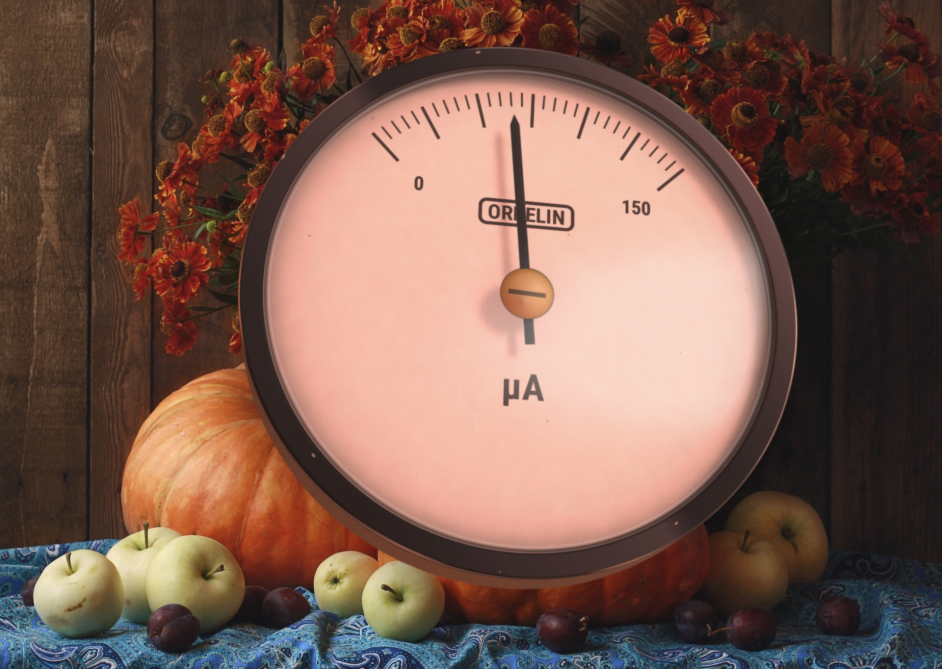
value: 65,µA
